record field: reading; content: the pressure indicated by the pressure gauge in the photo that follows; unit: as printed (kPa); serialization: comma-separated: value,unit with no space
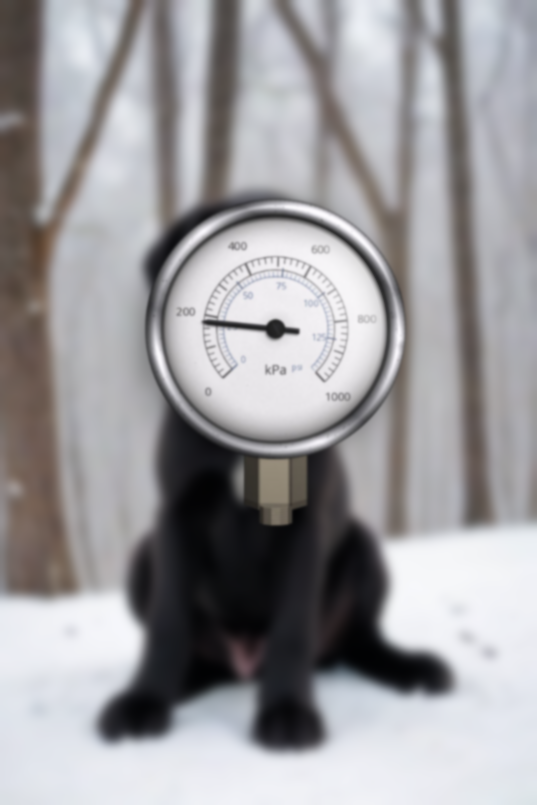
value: 180,kPa
